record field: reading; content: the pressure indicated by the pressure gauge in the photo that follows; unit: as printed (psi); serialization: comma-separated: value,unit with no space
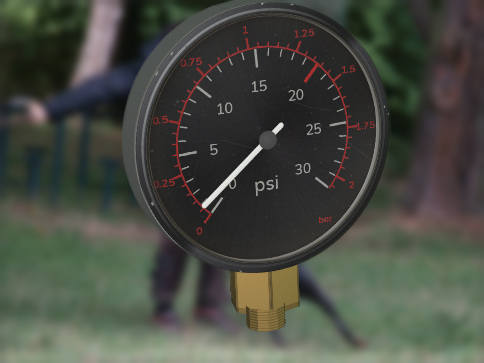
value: 1,psi
